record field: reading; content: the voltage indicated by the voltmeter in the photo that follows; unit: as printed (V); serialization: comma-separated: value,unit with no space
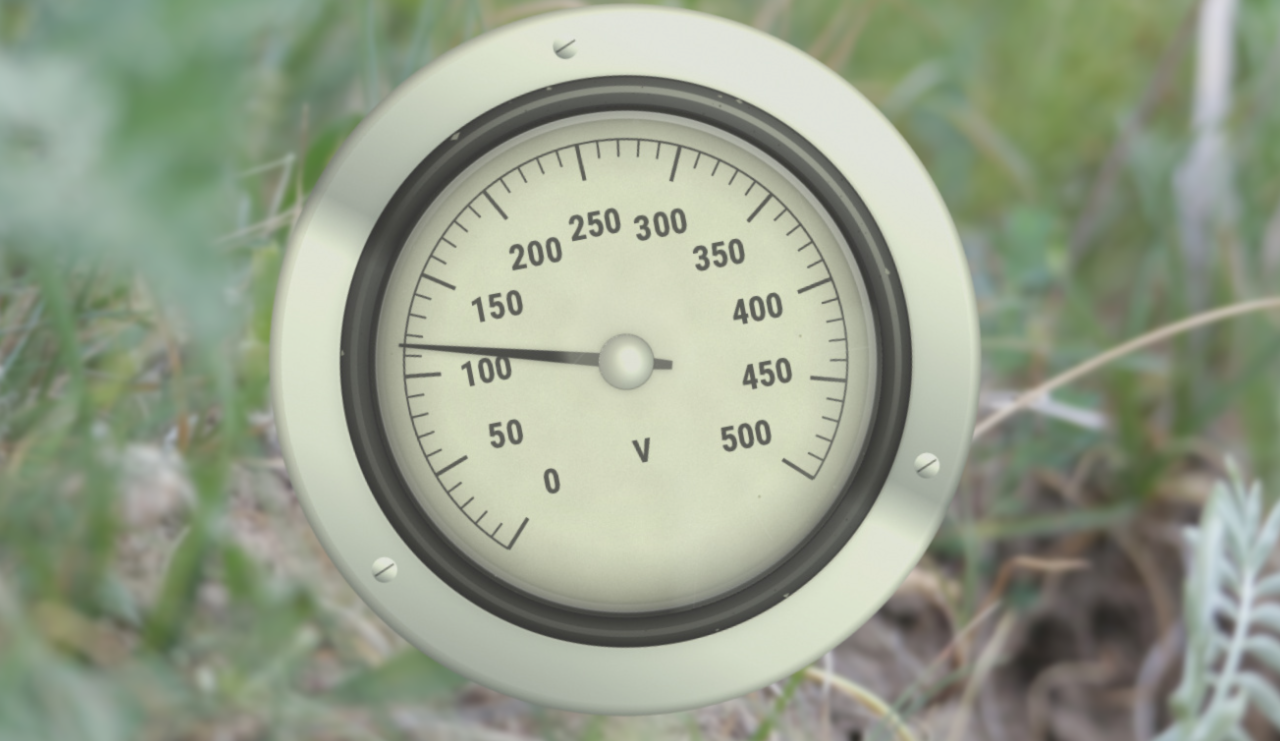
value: 115,V
